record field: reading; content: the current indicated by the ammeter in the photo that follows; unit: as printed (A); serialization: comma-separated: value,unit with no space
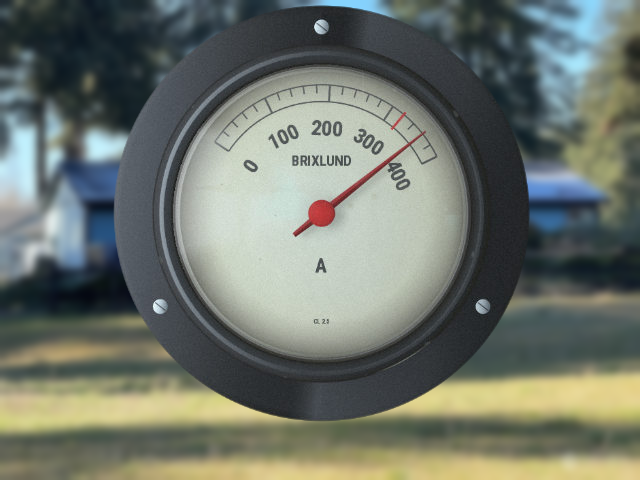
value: 360,A
